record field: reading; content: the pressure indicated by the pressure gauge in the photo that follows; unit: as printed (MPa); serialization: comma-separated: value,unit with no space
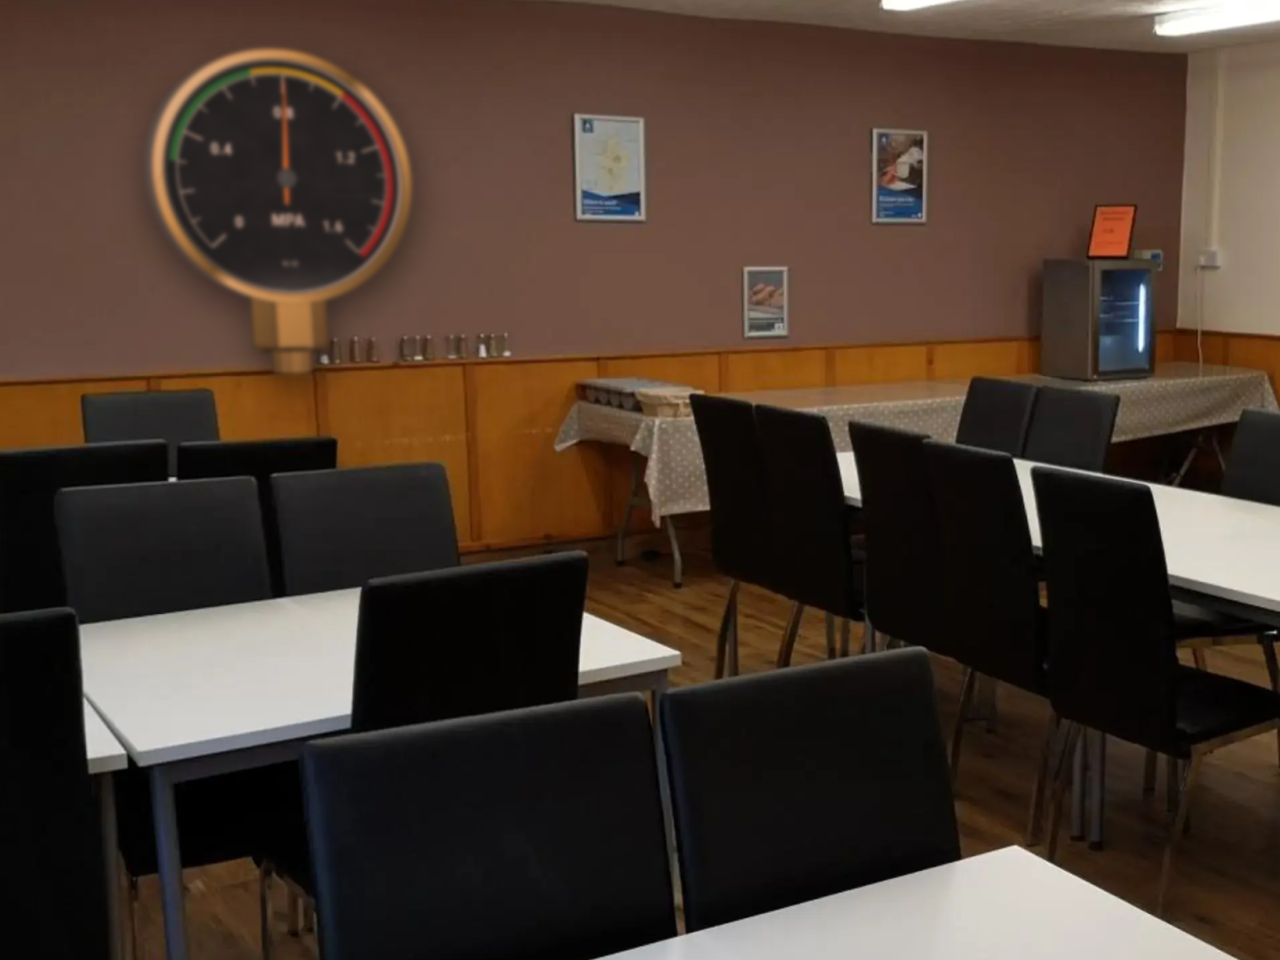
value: 0.8,MPa
